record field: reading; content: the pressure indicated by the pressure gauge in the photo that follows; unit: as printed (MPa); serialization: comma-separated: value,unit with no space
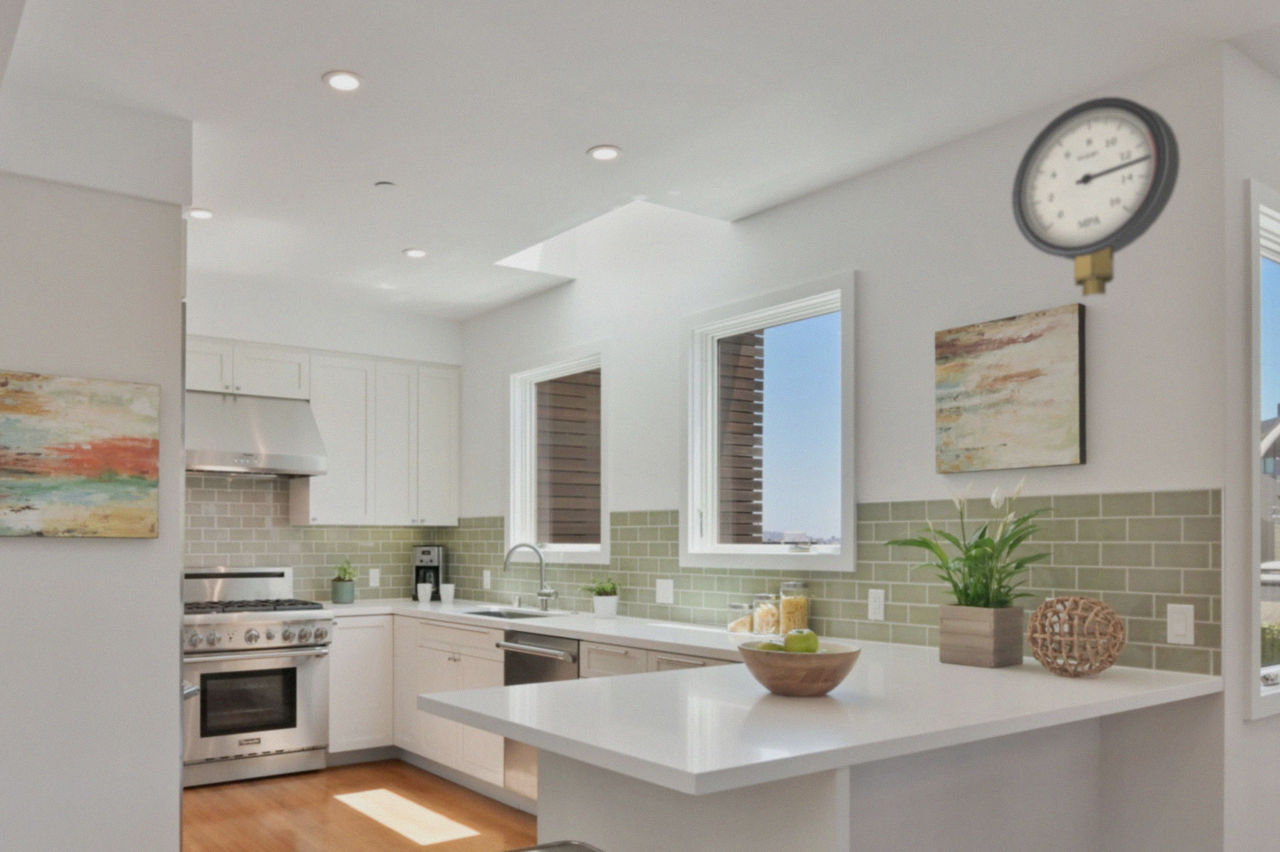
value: 13,MPa
